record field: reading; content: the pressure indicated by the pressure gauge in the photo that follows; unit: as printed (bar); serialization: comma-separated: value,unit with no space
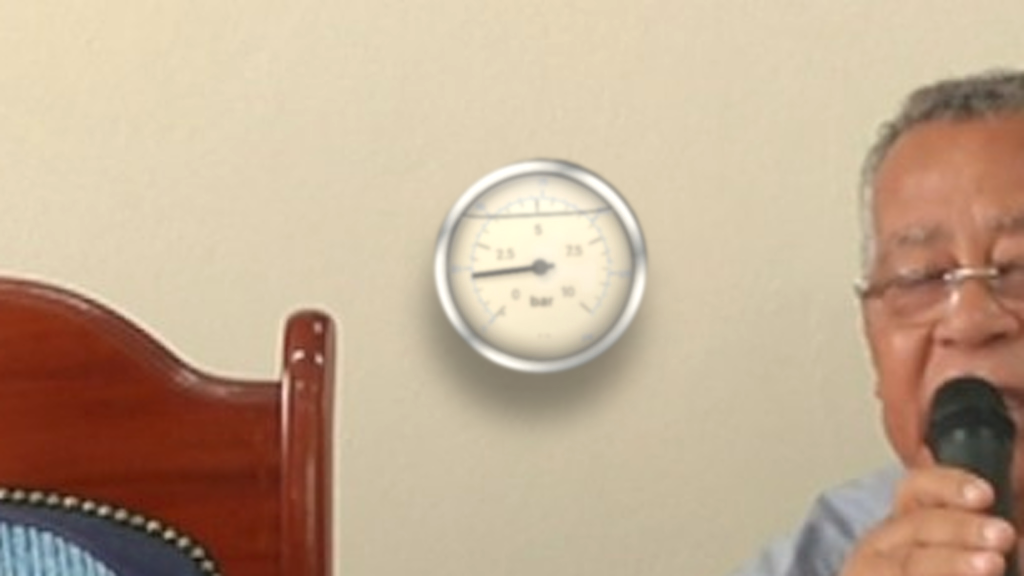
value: 1.5,bar
